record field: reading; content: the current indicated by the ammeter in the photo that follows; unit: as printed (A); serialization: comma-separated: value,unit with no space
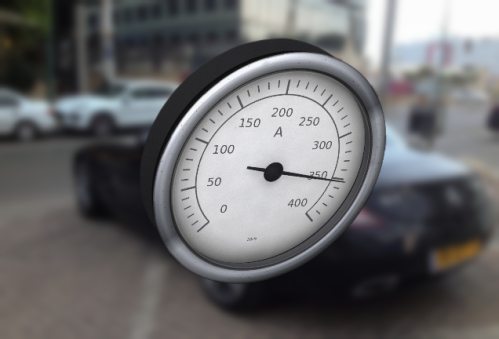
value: 350,A
